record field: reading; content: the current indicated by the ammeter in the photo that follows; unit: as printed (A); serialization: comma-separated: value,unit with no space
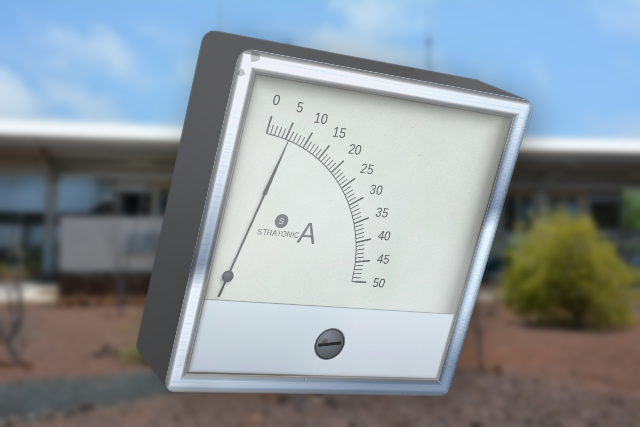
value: 5,A
